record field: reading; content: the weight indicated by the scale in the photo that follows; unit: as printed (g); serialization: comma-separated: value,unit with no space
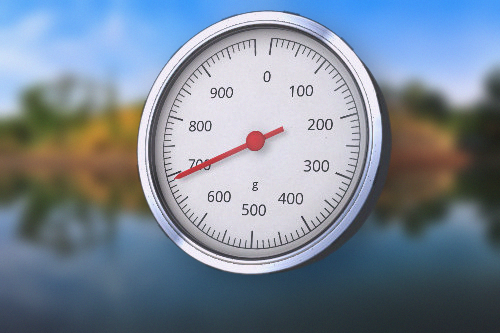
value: 690,g
